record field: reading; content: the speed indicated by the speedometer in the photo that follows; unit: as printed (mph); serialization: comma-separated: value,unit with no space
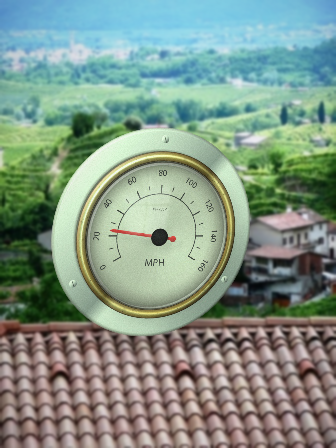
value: 25,mph
